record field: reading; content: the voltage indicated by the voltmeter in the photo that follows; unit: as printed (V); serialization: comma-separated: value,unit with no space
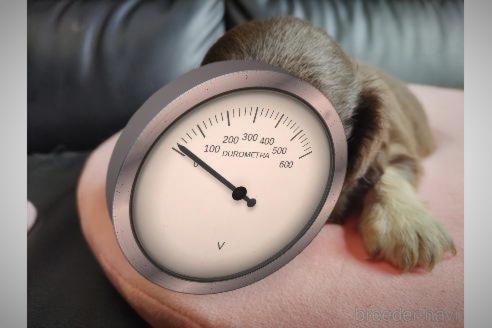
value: 20,V
